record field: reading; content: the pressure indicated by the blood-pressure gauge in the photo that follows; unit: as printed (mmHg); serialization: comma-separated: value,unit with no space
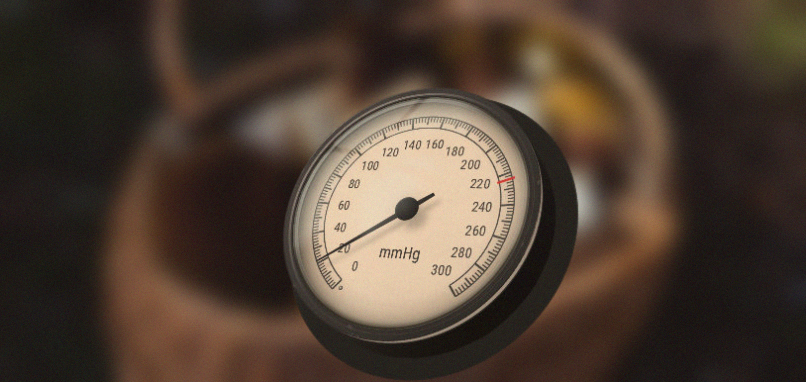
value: 20,mmHg
